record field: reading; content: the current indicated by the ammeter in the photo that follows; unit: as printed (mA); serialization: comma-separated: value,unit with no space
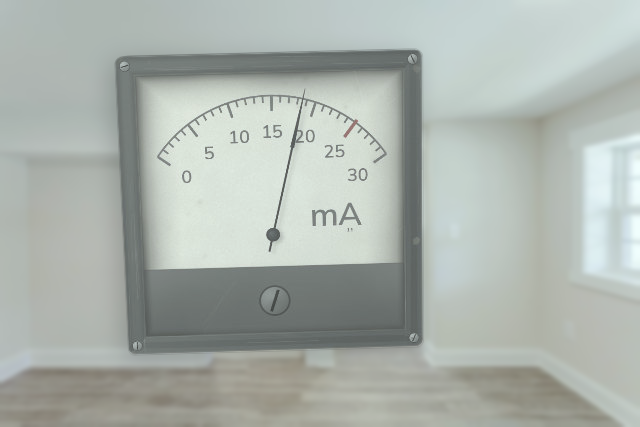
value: 18.5,mA
